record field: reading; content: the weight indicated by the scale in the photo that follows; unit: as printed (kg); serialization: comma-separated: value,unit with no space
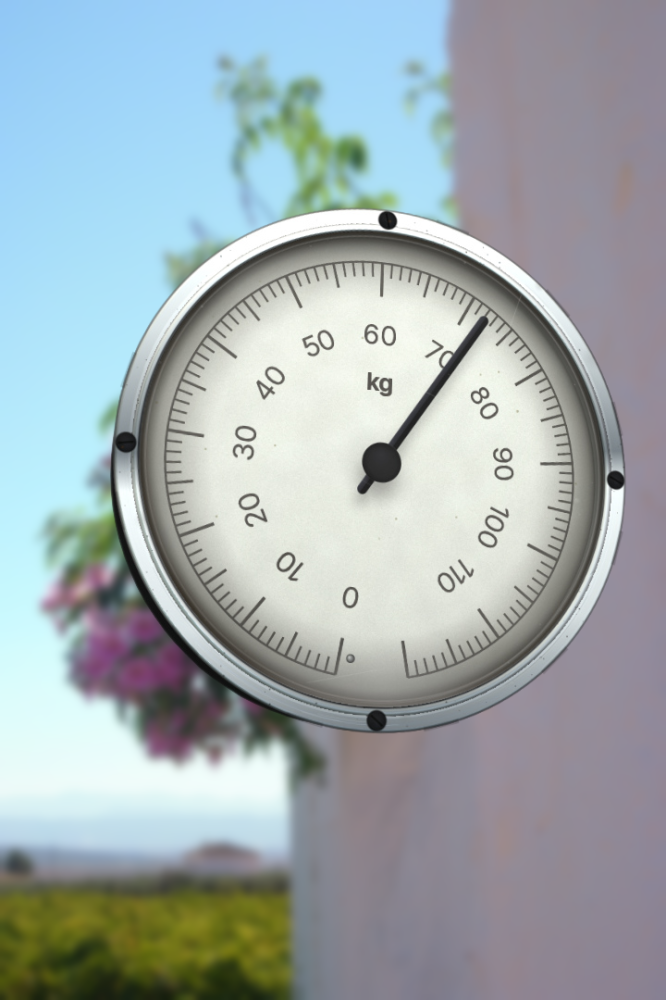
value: 72,kg
